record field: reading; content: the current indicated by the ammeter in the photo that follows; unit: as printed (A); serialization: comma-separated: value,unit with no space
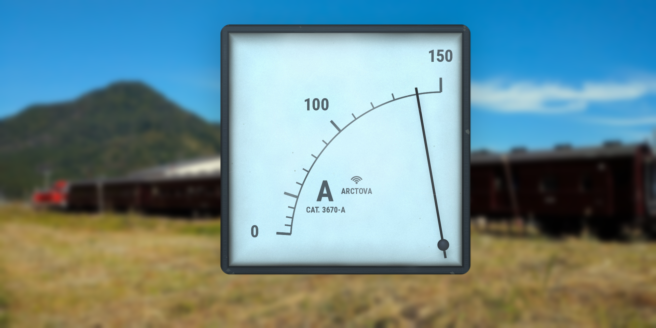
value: 140,A
